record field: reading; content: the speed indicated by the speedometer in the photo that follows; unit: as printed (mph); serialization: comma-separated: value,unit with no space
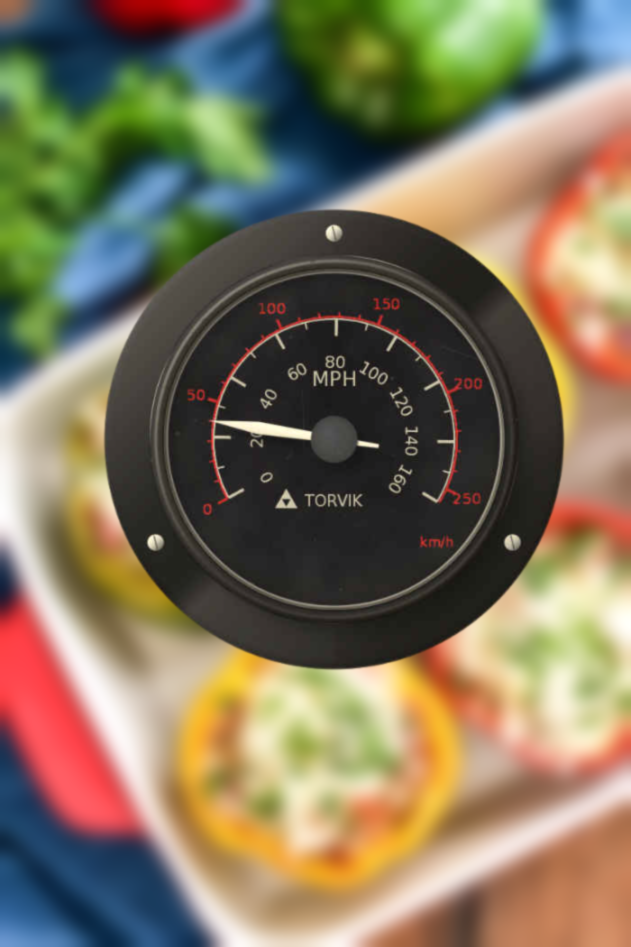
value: 25,mph
